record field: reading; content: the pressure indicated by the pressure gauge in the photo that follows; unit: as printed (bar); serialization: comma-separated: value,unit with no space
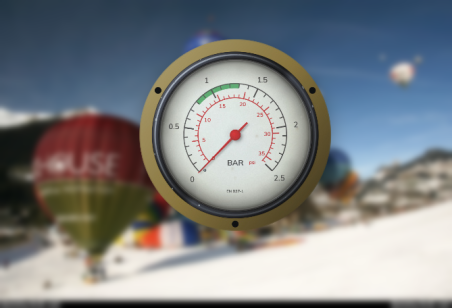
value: 0,bar
